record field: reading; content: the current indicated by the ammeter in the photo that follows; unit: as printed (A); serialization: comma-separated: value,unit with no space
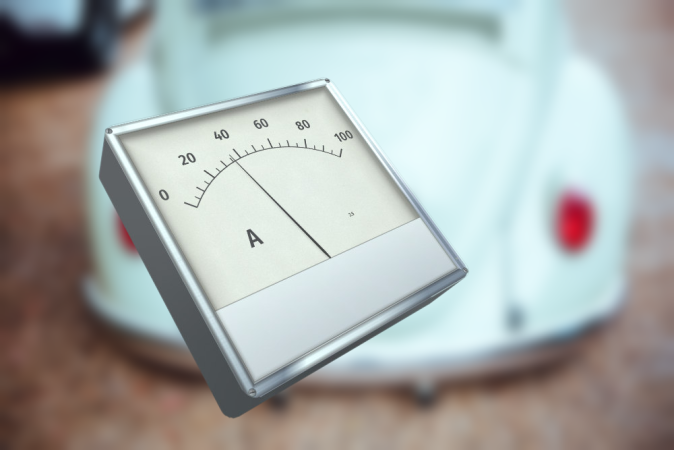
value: 35,A
